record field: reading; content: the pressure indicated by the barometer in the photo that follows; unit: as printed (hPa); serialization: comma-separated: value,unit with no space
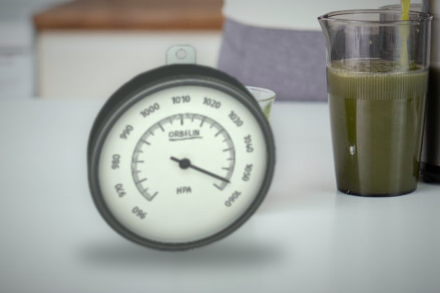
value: 1055,hPa
